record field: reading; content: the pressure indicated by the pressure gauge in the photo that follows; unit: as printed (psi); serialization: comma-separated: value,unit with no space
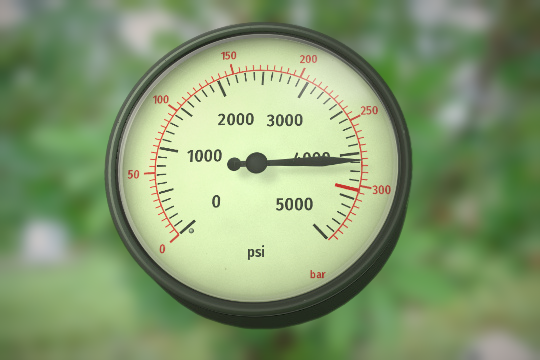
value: 4100,psi
